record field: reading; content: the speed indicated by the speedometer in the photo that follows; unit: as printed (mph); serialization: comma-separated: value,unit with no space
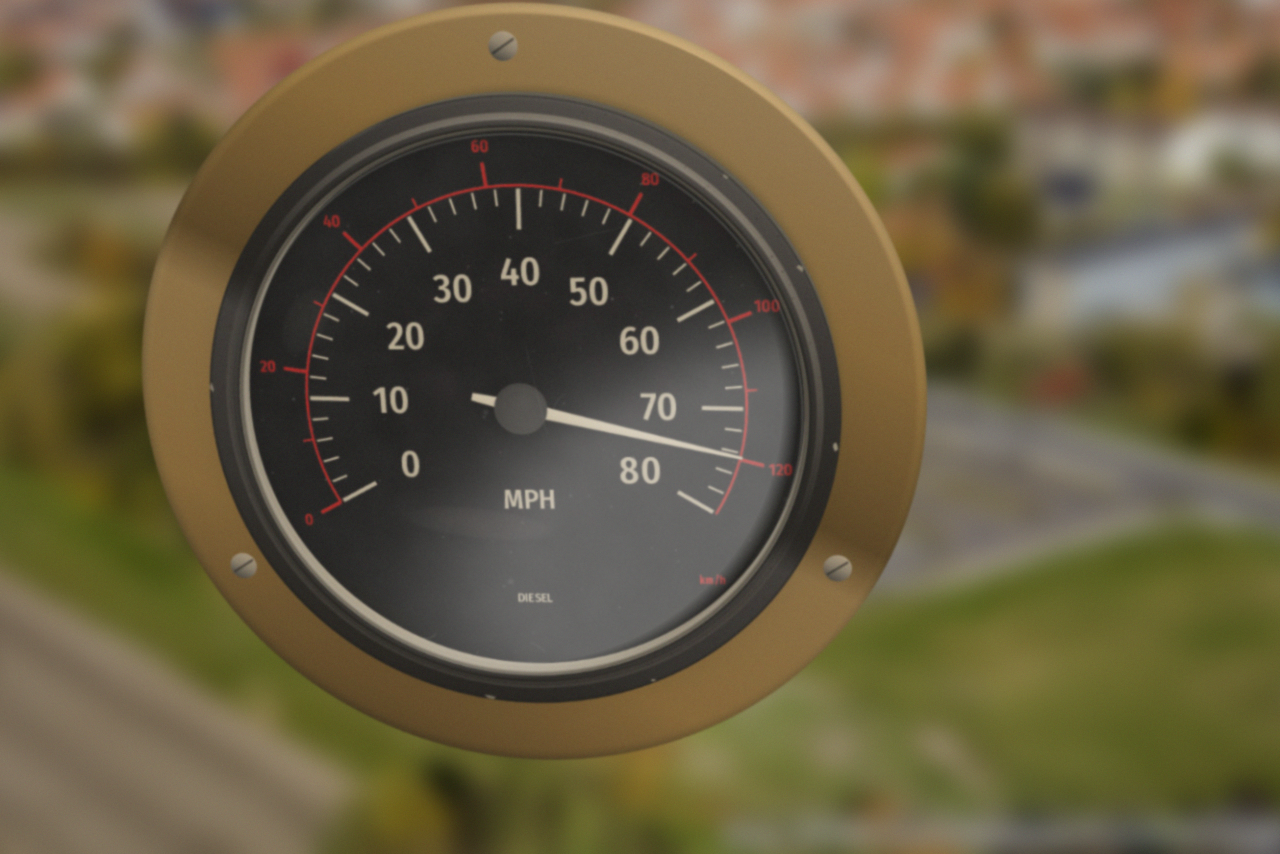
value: 74,mph
